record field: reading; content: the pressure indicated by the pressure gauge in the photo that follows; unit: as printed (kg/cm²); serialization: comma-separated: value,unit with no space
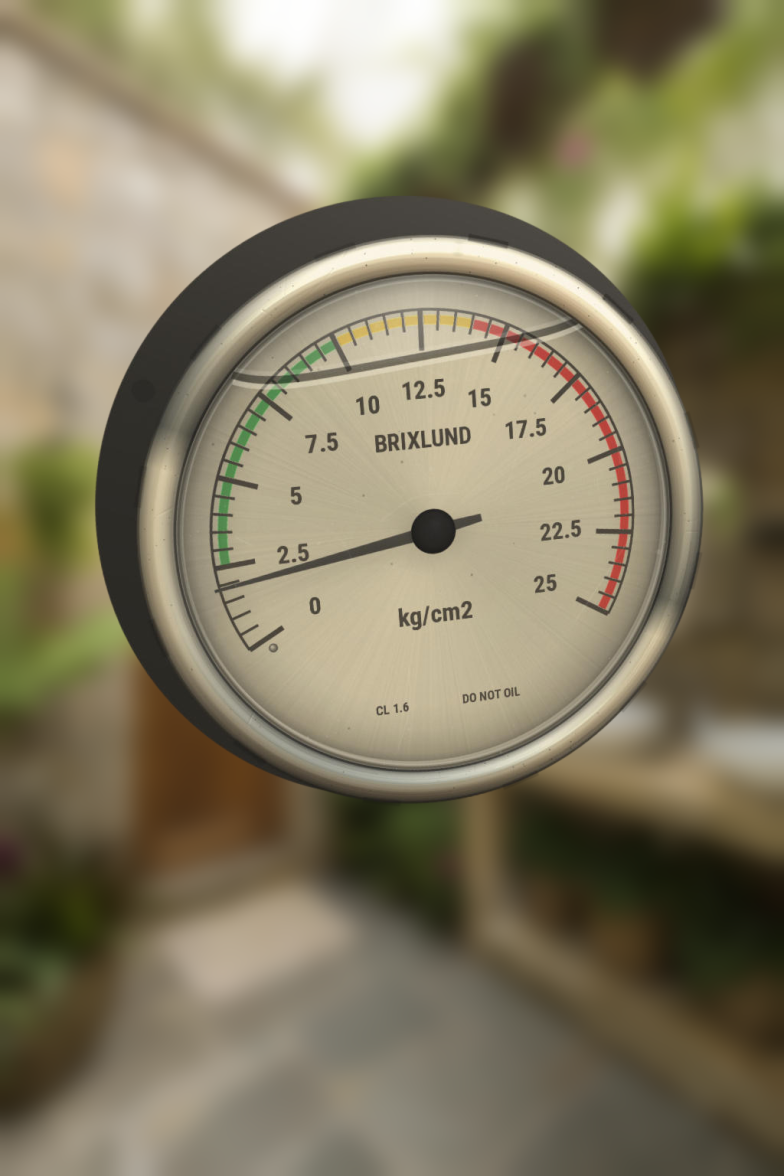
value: 2,kg/cm²
